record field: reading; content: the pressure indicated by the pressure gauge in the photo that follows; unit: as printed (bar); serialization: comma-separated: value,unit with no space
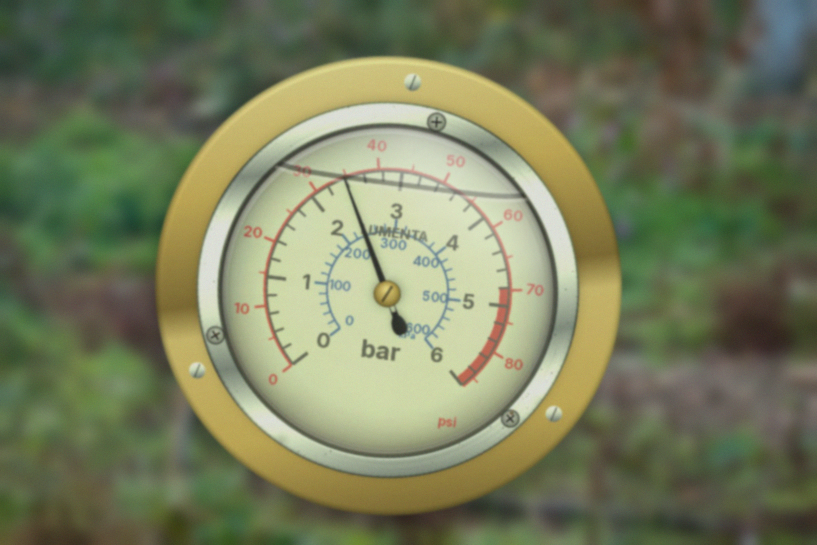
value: 2.4,bar
